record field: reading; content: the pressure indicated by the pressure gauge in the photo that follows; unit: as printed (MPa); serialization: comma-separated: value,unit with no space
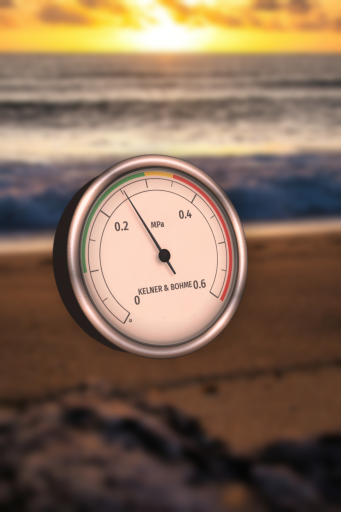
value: 0.25,MPa
